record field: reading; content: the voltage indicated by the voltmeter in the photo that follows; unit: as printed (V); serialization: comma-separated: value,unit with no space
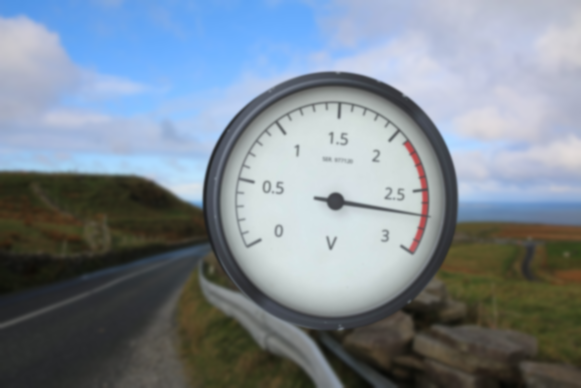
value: 2.7,V
